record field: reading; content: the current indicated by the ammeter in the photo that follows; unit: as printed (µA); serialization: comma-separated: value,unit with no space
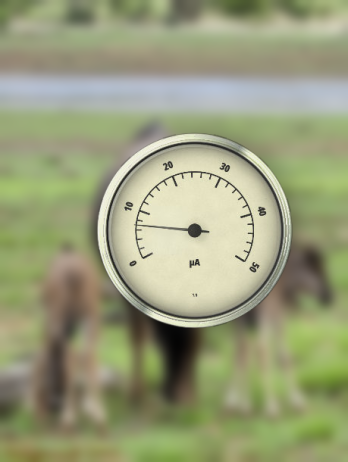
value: 7,µA
